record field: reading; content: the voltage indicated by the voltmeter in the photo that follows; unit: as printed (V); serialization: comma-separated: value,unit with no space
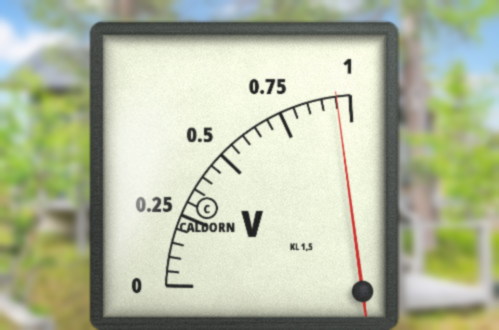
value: 0.95,V
